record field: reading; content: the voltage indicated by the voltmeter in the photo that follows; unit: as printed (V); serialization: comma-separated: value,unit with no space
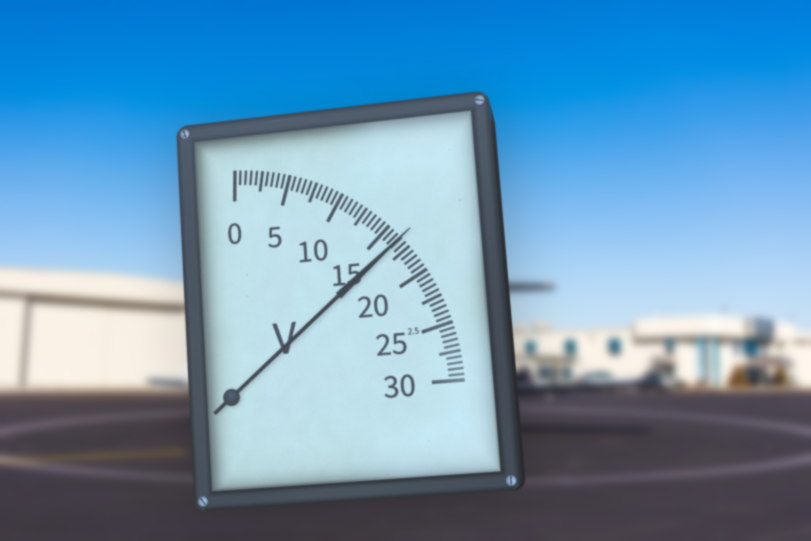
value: 16.5,V
